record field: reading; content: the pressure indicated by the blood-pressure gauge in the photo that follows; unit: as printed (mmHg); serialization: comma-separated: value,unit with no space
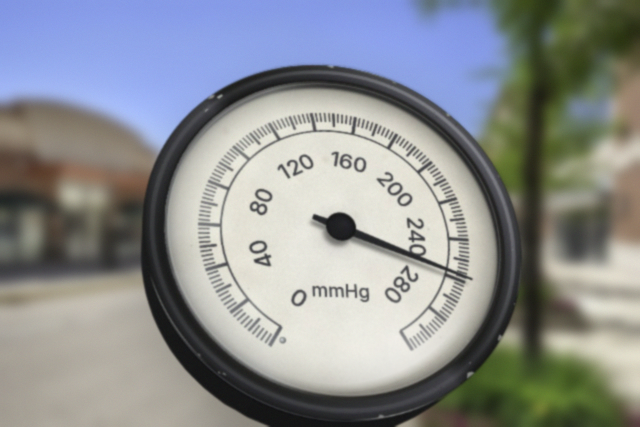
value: 260,mmHg
